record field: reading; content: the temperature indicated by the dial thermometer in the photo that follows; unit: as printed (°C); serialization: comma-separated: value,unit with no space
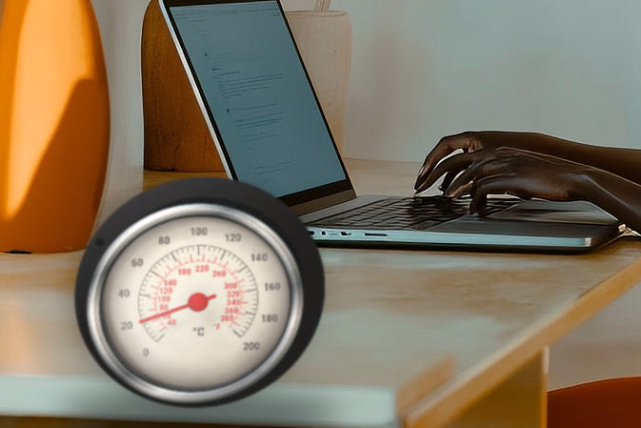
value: 20,°C
